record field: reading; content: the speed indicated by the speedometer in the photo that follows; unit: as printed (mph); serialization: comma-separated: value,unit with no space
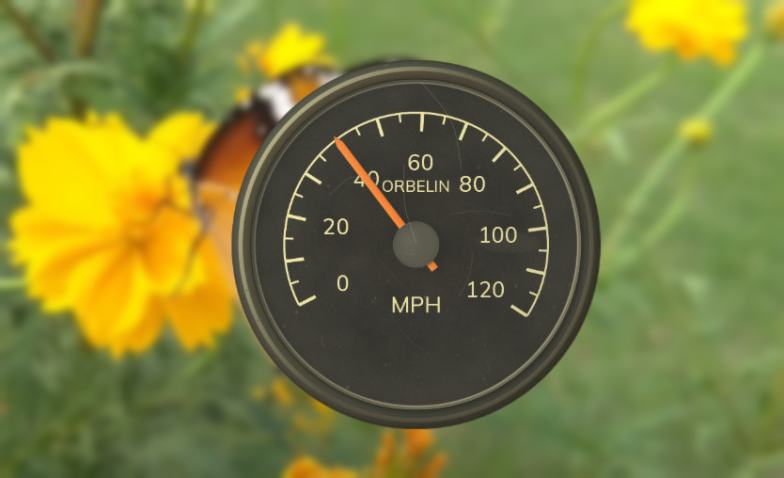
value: 40,mph
